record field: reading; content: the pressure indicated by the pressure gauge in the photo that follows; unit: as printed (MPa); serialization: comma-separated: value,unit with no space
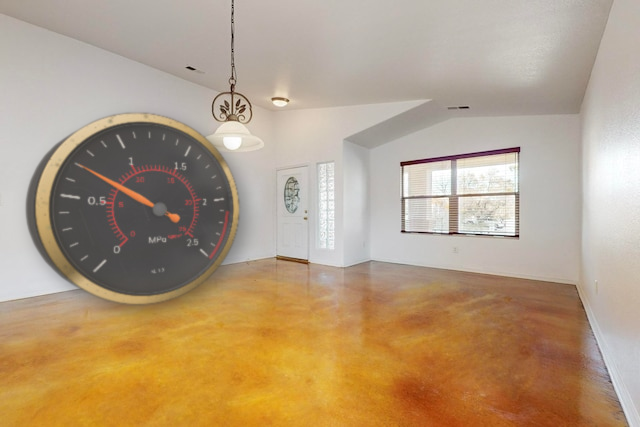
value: 0.7,MPa
